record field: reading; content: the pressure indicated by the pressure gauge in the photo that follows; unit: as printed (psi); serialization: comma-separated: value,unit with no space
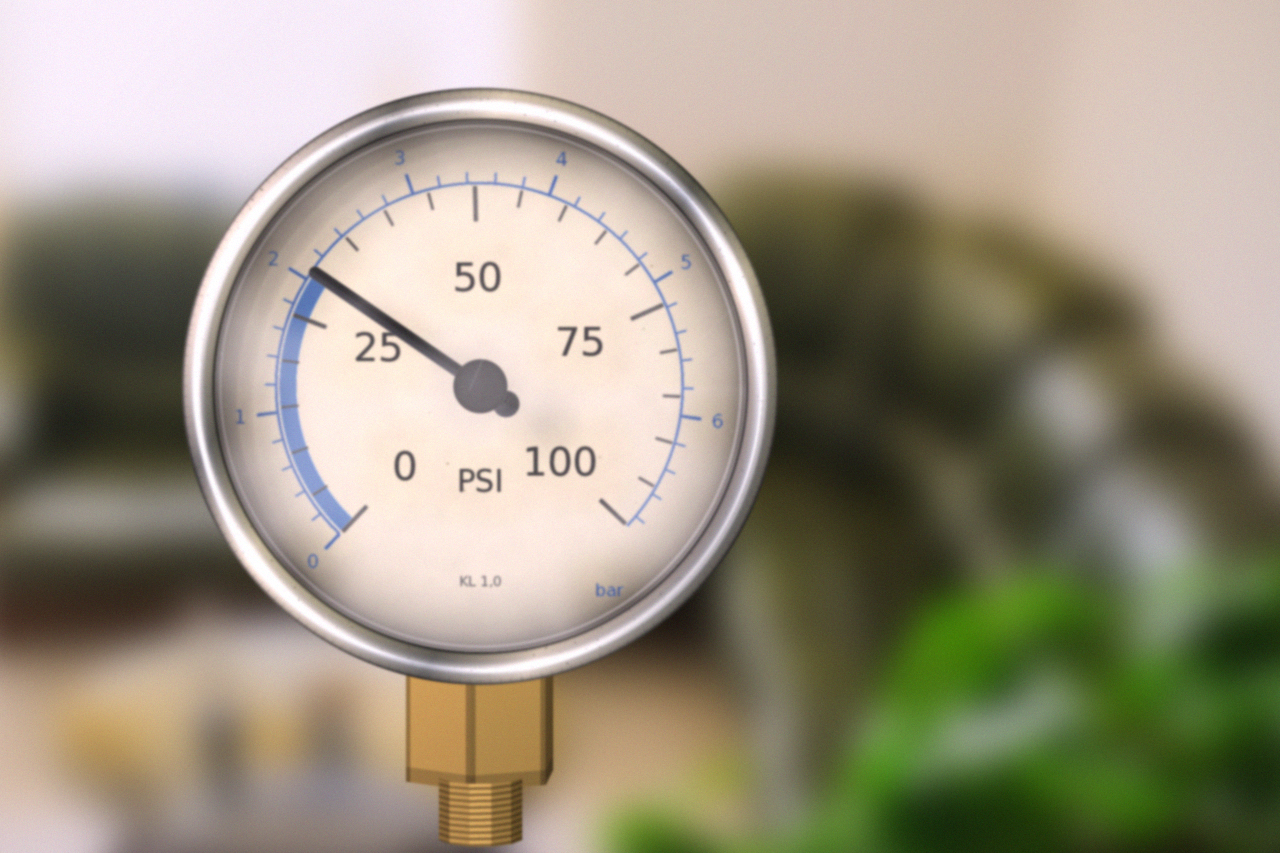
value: 30,psi
